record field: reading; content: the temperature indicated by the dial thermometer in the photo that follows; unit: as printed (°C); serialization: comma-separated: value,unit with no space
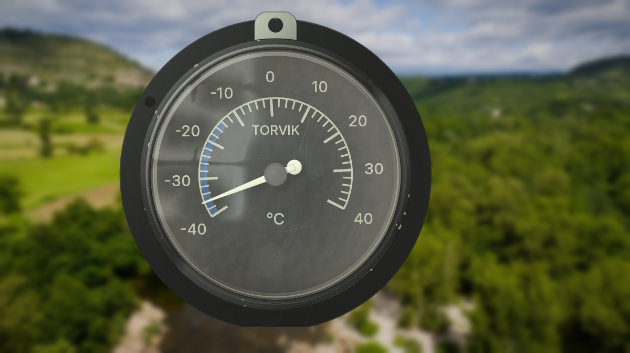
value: -36,°C
